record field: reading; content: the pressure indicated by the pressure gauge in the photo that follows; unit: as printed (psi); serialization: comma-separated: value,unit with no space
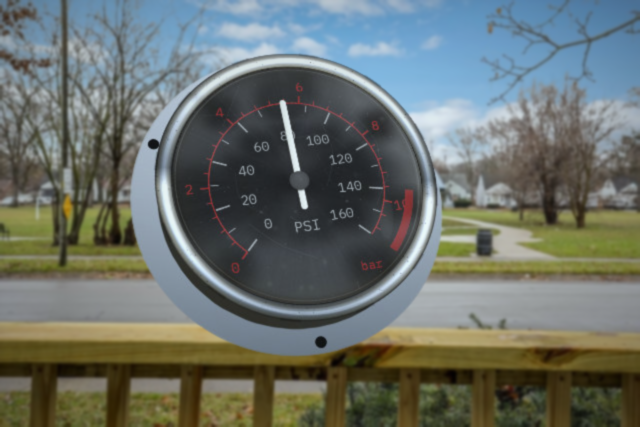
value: 80,psi
